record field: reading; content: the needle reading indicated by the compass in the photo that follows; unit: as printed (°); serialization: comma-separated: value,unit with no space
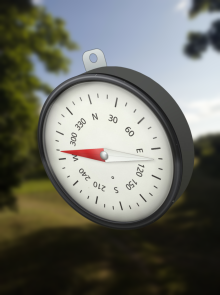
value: 280,°
